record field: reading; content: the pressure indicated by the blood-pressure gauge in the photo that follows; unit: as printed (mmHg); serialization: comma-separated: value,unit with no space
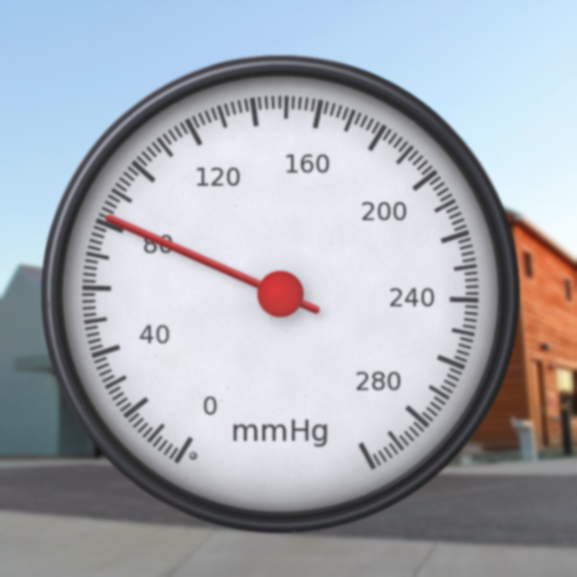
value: 82,mmHg
